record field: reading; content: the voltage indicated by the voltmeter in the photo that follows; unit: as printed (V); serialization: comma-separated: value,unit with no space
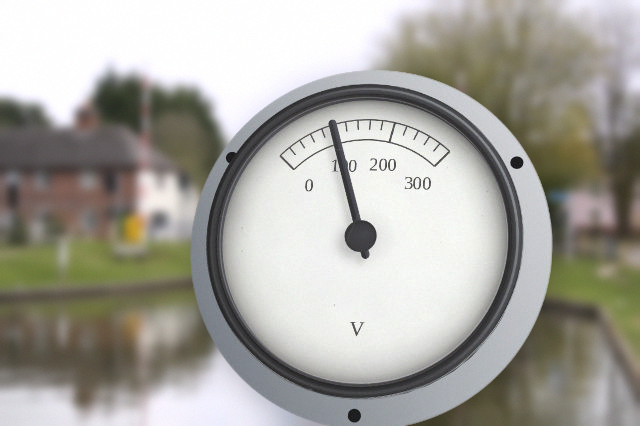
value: 100,V
